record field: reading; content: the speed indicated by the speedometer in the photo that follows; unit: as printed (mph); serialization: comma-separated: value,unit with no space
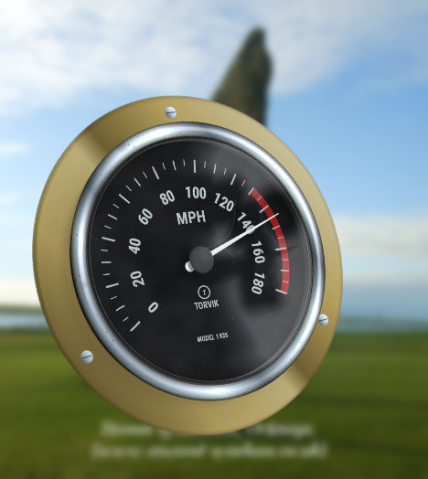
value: 145,mph
